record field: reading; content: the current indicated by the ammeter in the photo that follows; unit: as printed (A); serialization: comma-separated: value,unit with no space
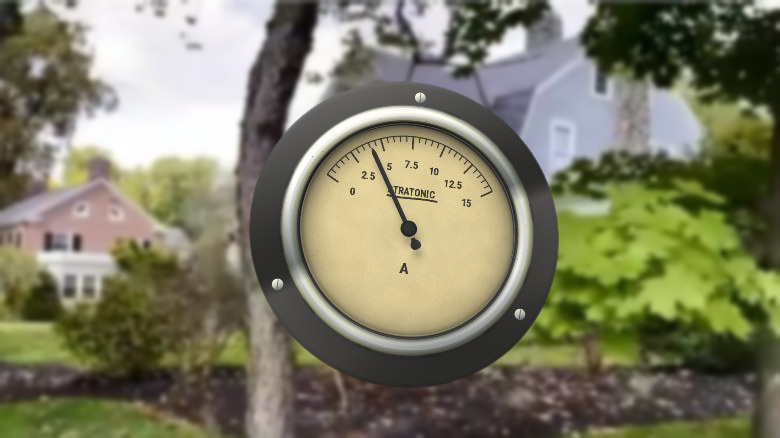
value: 4,A
